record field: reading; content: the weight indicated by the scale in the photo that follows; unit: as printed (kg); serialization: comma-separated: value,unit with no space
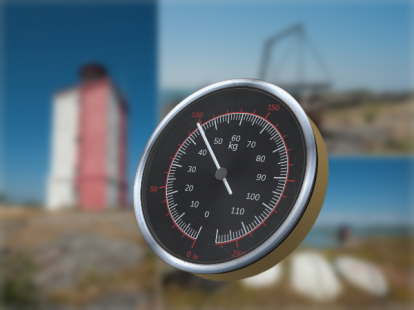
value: 45,kg
